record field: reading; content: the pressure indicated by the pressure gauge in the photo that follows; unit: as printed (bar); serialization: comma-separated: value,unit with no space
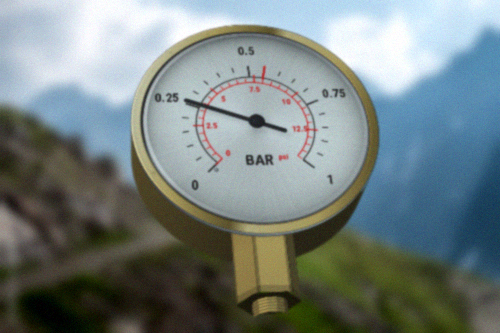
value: 0.25,bar
